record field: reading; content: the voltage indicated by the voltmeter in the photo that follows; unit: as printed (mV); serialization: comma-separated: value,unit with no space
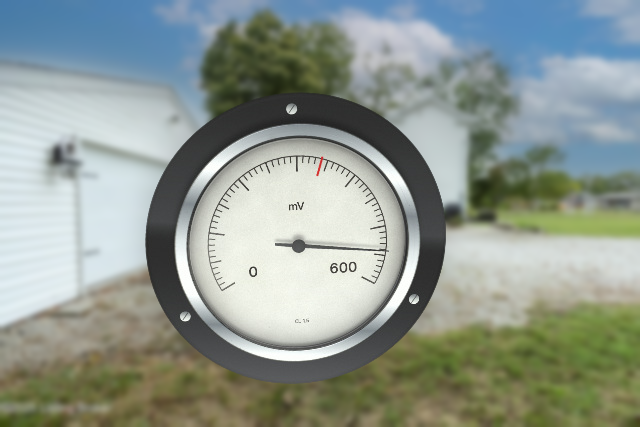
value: 540,mV
